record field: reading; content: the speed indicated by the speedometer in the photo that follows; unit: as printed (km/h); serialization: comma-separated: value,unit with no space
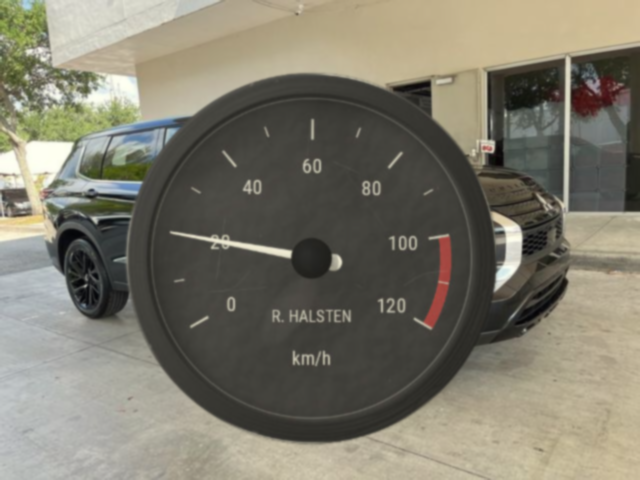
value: 20,km/h
